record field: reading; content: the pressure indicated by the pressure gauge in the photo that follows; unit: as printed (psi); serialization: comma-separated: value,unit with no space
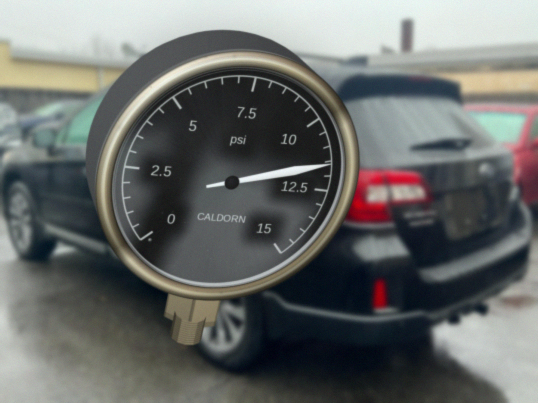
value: 11.5,psi
